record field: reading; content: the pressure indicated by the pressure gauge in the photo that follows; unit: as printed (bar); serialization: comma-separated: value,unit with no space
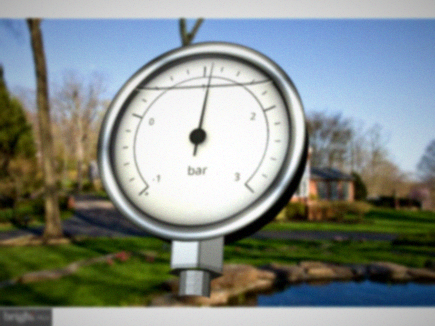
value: 1.1,bar
